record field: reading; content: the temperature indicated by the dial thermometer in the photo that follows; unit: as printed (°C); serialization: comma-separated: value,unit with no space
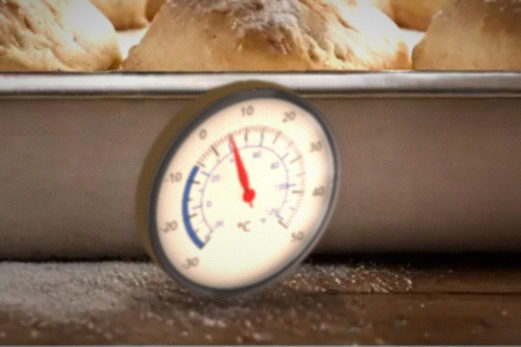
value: 5,°C
